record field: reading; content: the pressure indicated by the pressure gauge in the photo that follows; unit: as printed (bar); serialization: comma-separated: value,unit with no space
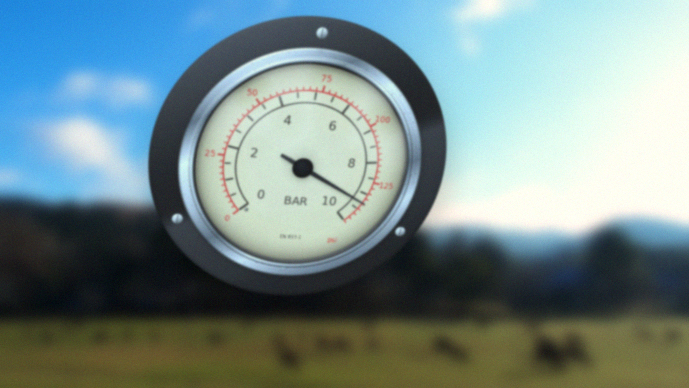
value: 9.25,bar
